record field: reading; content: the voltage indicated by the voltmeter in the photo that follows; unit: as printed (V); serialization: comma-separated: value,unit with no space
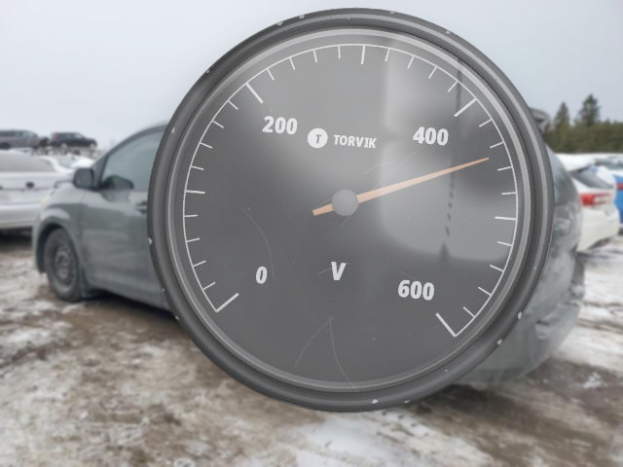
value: 450,V
